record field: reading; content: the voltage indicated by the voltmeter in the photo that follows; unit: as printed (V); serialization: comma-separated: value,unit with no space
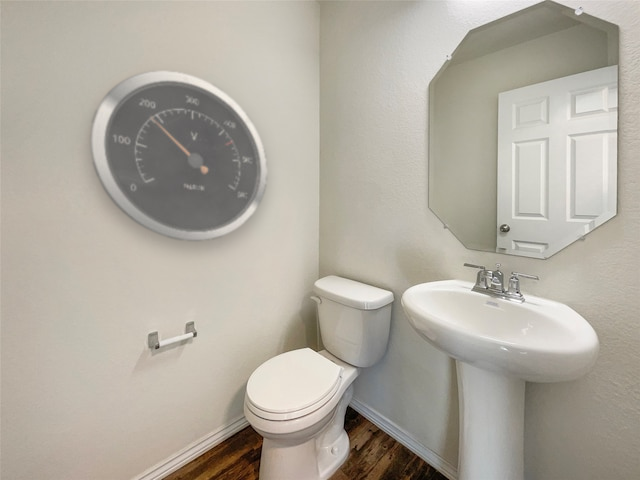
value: 180,V
